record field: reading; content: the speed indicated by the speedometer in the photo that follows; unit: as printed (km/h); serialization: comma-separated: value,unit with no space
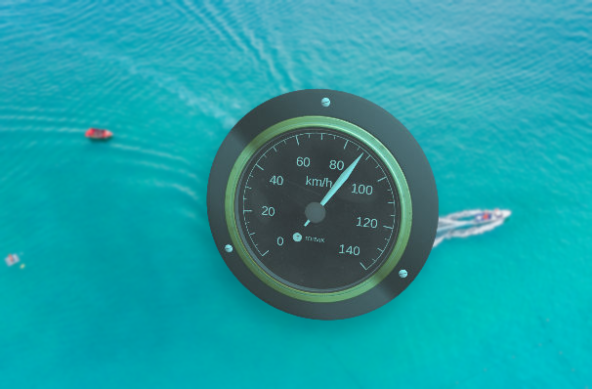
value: 87.5,km/h
